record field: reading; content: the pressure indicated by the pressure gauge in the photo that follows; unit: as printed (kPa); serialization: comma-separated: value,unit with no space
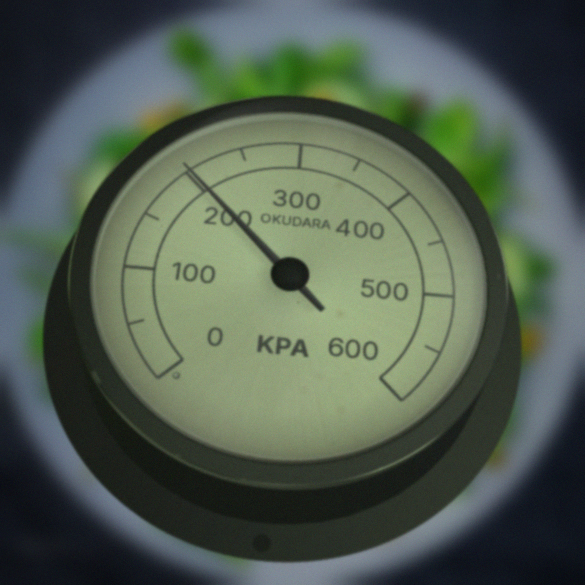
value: 200,kPa
